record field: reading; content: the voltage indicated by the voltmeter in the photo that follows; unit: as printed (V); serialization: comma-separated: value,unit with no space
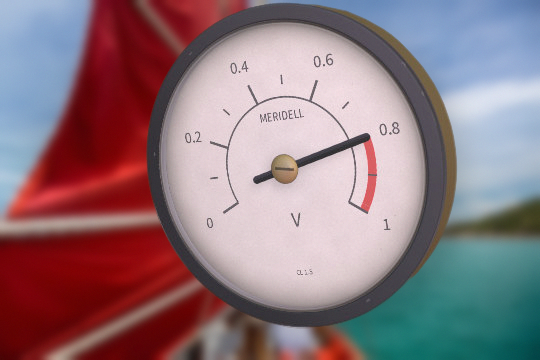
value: 0.8,V
